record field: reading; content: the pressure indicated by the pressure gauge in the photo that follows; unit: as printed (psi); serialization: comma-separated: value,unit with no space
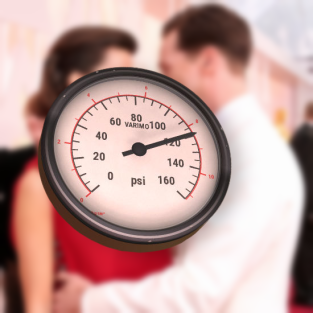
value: 120,psi
